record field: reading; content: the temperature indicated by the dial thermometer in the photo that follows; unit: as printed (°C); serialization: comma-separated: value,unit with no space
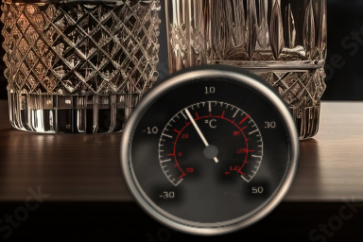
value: 2,°C
